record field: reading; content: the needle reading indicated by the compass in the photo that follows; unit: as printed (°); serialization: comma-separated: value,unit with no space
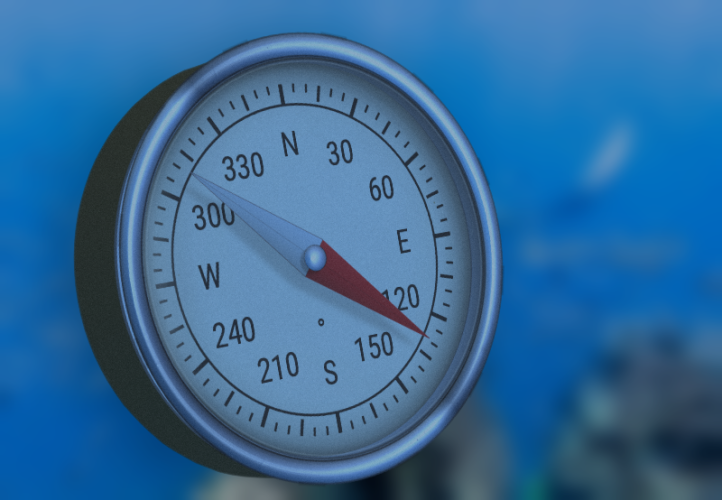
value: 130,°
